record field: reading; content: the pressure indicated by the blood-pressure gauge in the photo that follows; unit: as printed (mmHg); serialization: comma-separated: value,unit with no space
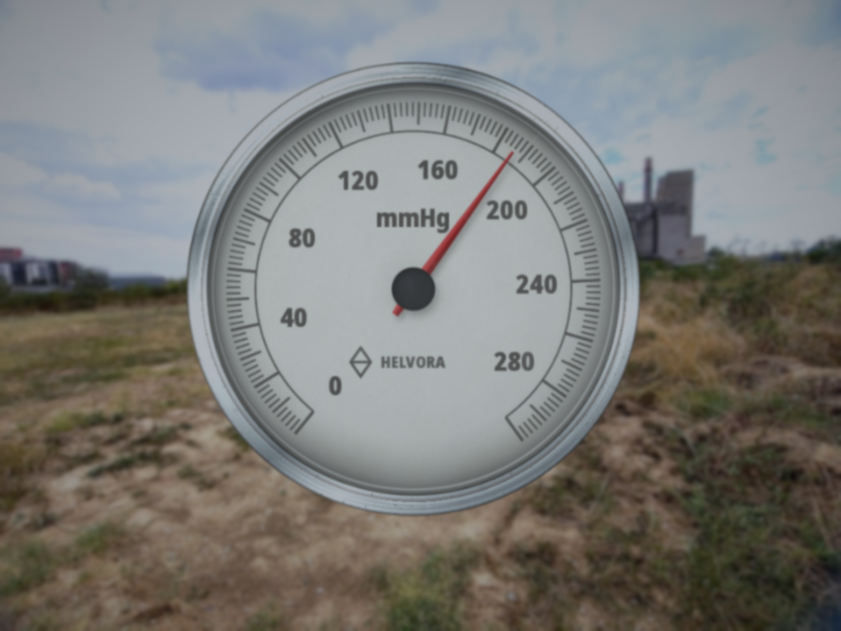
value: 186,mmHg
